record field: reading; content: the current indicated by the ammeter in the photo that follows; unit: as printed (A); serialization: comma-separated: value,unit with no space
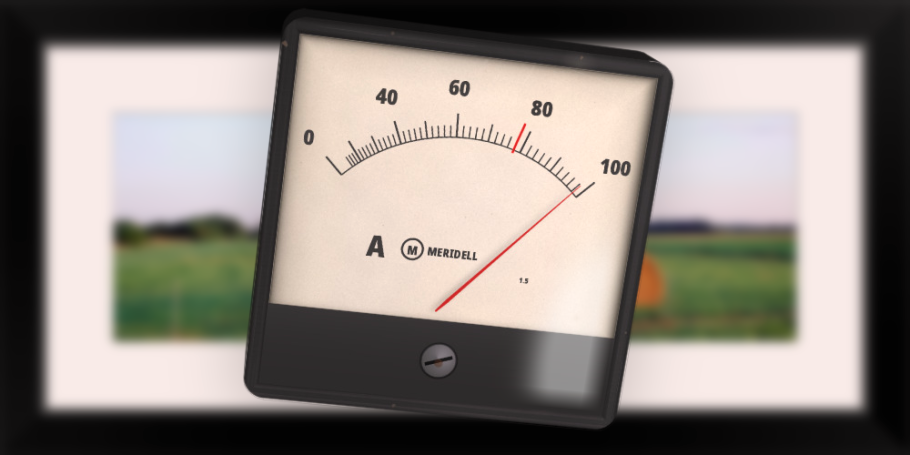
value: 98,A
